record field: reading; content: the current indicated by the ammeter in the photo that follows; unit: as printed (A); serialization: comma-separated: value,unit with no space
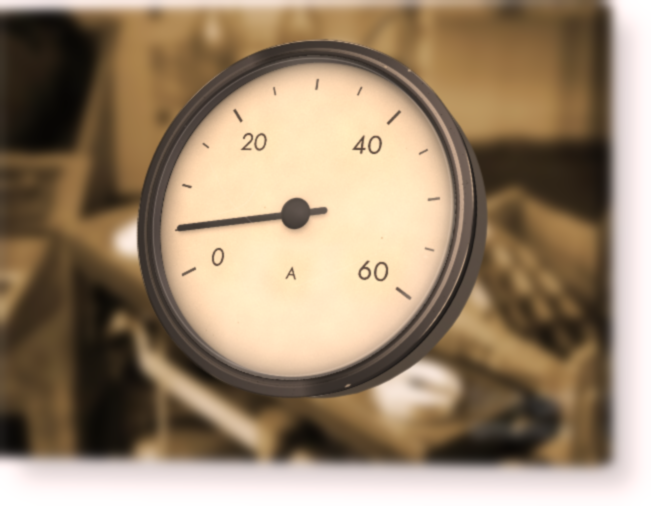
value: 5,A
